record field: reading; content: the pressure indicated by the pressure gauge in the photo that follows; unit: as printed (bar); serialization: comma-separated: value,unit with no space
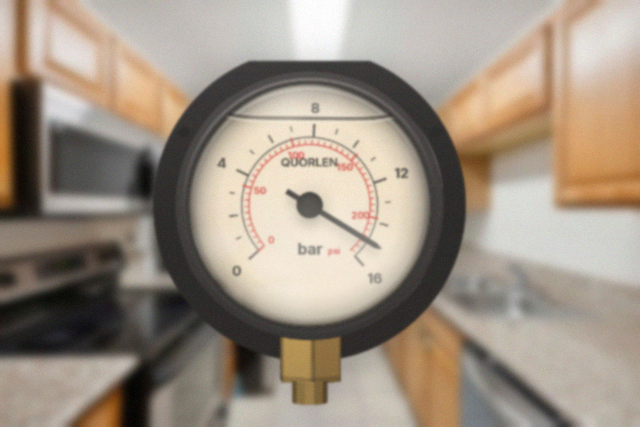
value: 15,bar
